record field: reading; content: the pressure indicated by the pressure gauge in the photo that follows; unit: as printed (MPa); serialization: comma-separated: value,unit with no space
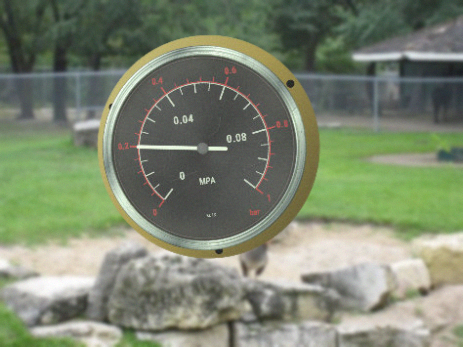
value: 0.02,MPa
